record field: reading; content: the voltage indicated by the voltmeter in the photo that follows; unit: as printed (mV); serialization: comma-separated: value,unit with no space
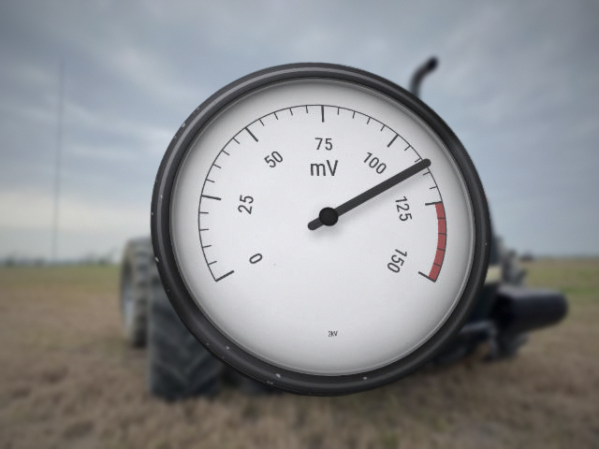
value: 112.5,mV
